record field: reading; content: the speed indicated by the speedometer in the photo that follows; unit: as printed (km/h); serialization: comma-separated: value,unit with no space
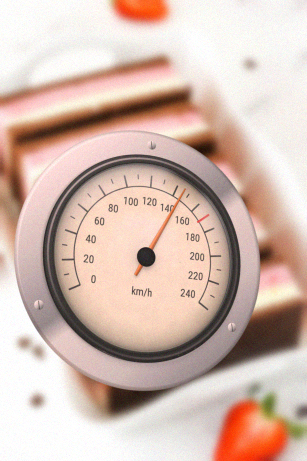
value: 145,km/h
